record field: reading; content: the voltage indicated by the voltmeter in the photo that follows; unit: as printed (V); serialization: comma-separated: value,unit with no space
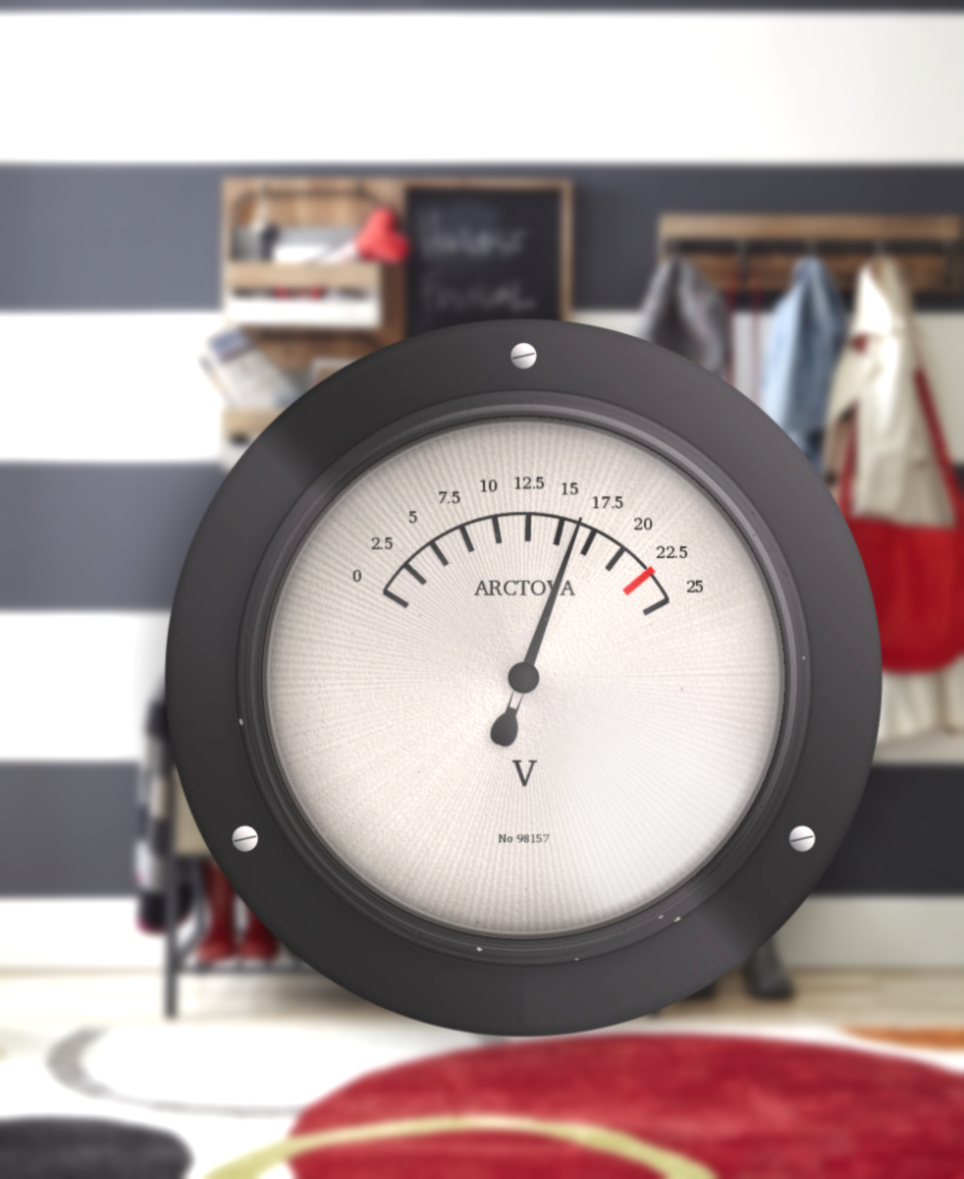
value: 16.25,V
